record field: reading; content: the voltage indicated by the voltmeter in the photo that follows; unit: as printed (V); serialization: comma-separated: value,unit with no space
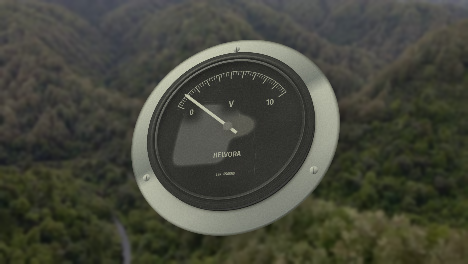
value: 1,V
